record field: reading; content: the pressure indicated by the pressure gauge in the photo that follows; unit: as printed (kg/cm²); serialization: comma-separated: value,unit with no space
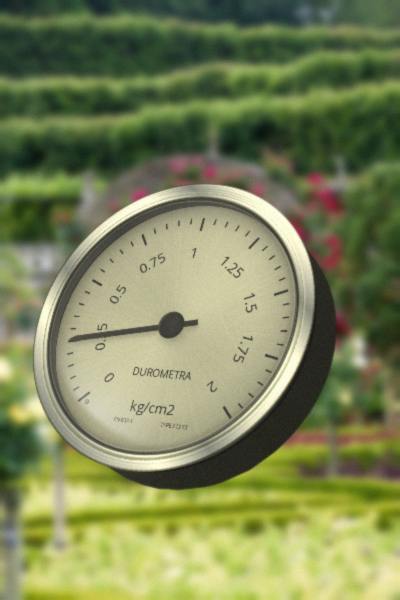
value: 0.25,kg/cm²
